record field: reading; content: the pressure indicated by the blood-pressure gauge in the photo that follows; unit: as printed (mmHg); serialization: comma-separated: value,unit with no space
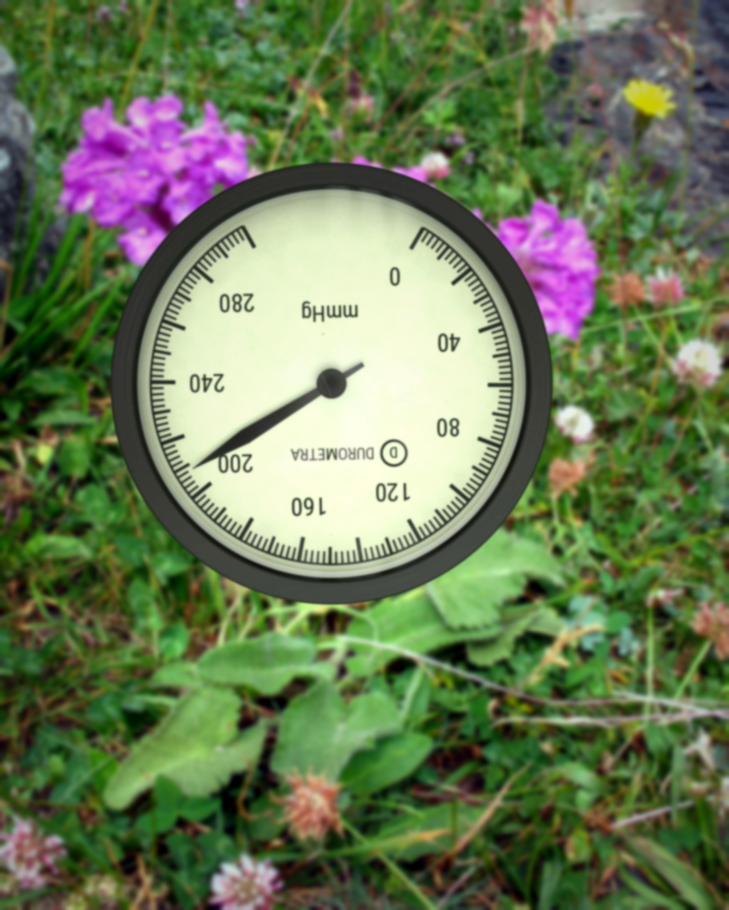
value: 208,mmHg
